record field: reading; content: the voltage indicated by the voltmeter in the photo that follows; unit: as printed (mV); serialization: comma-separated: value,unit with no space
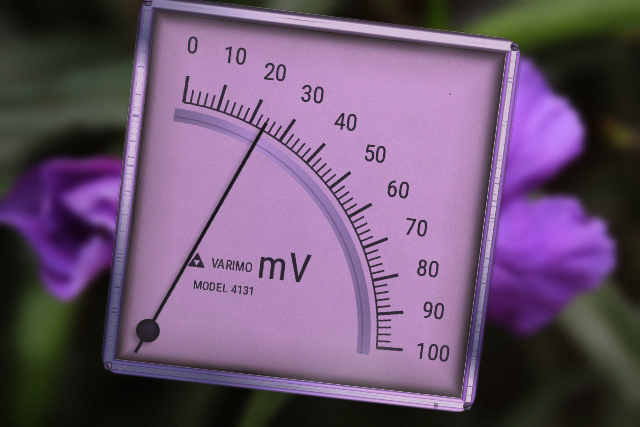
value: 24,mV
